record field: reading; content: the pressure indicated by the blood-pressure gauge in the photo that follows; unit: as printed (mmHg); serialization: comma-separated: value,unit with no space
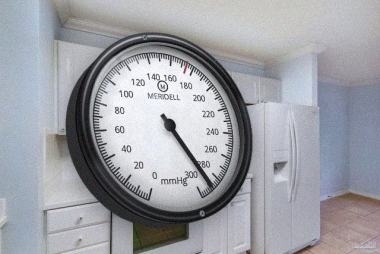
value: 290,mmHg
